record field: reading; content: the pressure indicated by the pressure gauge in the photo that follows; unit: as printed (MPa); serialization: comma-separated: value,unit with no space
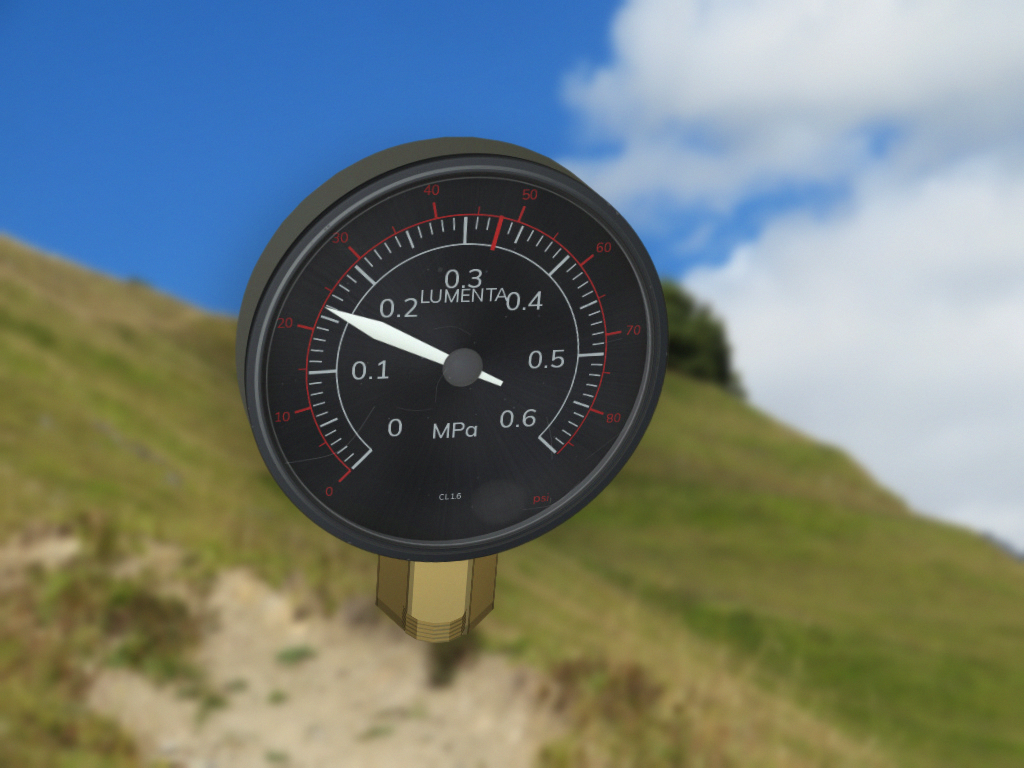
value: 0.16,MPa
